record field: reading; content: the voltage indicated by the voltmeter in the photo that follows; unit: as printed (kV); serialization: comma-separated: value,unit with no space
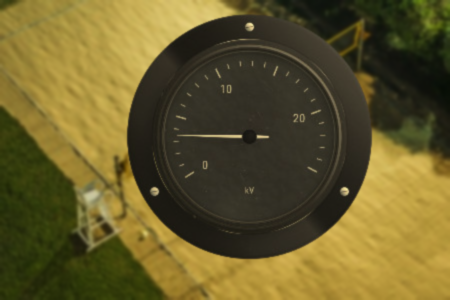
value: 3.5,kV
